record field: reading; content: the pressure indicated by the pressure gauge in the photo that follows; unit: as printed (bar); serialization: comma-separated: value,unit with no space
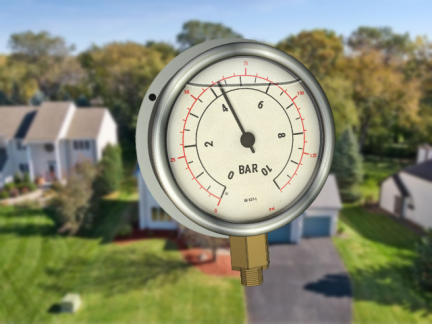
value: 4.25,bar
